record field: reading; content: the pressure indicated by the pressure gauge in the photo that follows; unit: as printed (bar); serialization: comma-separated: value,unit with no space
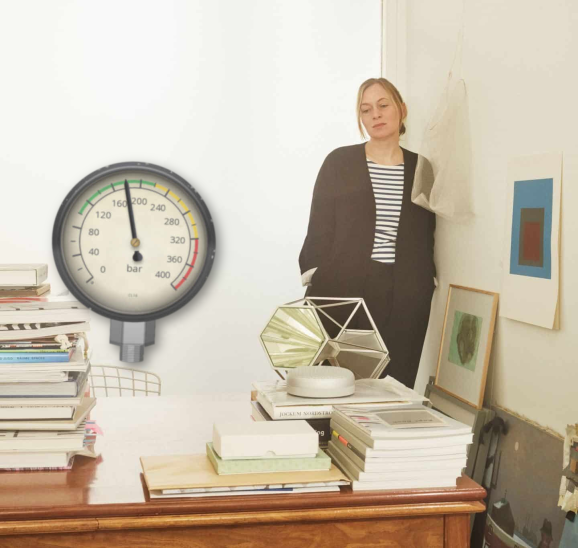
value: 180,bar
